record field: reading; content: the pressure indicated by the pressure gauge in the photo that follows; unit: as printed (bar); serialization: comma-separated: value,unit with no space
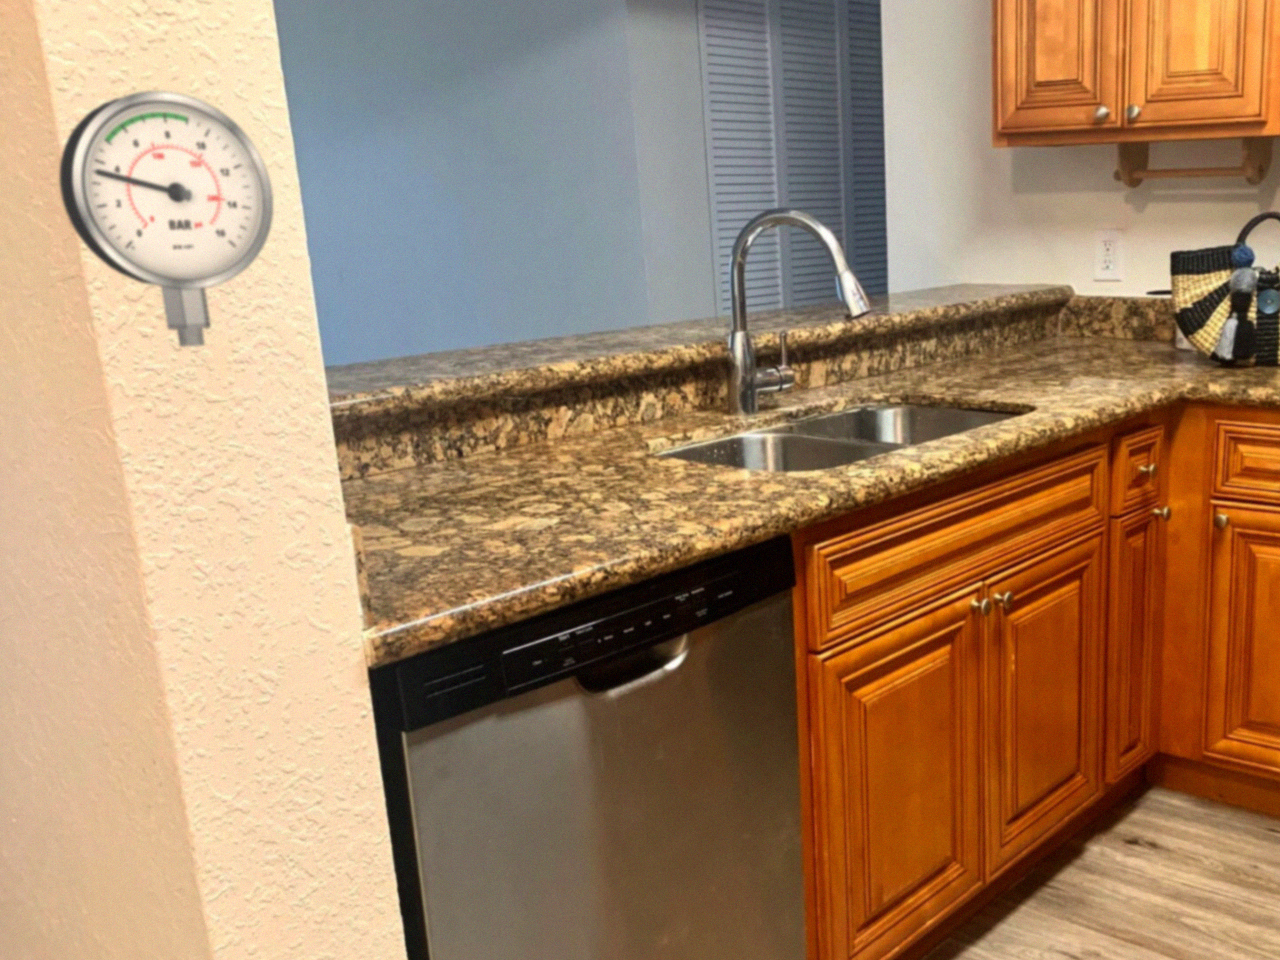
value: 3.5,bar
